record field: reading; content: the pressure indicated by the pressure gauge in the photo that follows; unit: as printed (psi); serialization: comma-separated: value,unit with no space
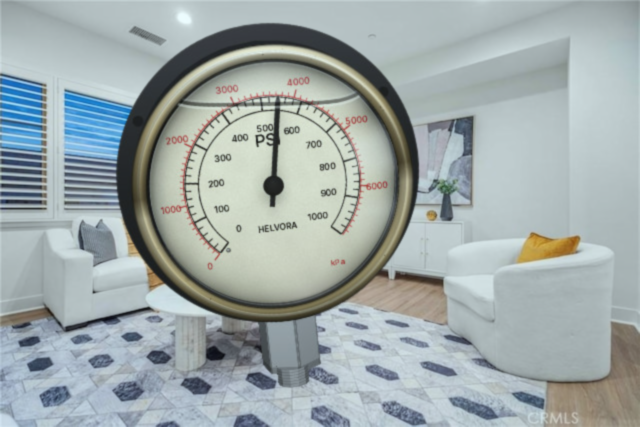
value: 540,psi
